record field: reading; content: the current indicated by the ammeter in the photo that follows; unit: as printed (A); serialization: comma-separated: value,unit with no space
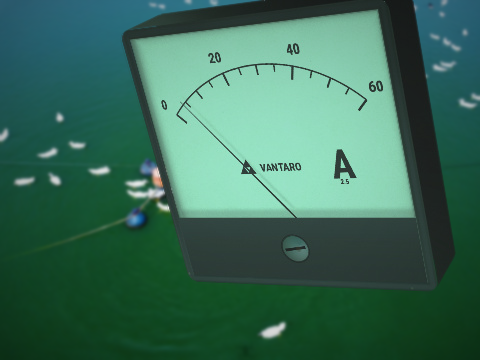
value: 5,A
